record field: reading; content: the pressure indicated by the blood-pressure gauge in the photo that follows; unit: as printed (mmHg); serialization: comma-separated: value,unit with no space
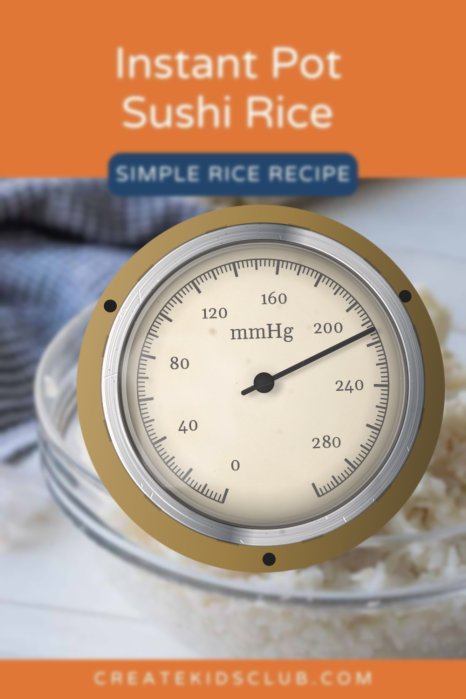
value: 214,mmHg
